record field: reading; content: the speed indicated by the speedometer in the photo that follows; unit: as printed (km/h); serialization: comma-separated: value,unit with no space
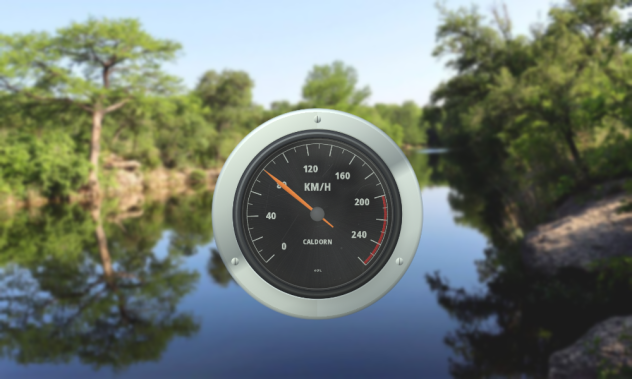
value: 80,km/h
